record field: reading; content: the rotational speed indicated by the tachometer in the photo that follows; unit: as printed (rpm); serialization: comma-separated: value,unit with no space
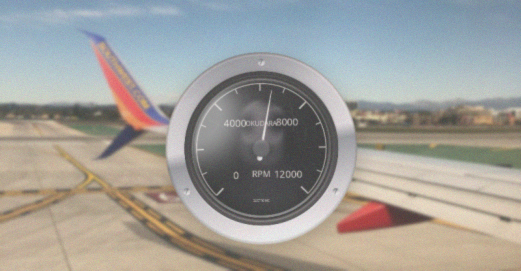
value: 6500,rpm
